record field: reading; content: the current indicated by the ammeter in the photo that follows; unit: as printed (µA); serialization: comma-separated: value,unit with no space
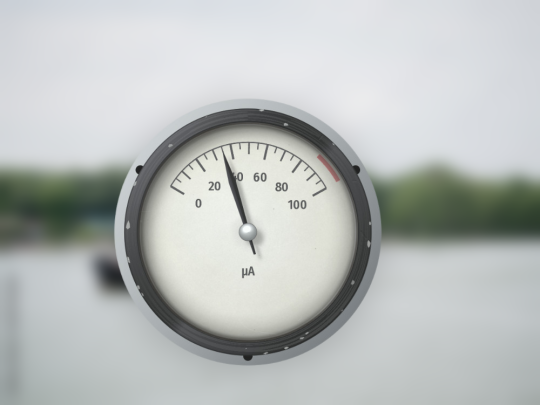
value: 35,µA
